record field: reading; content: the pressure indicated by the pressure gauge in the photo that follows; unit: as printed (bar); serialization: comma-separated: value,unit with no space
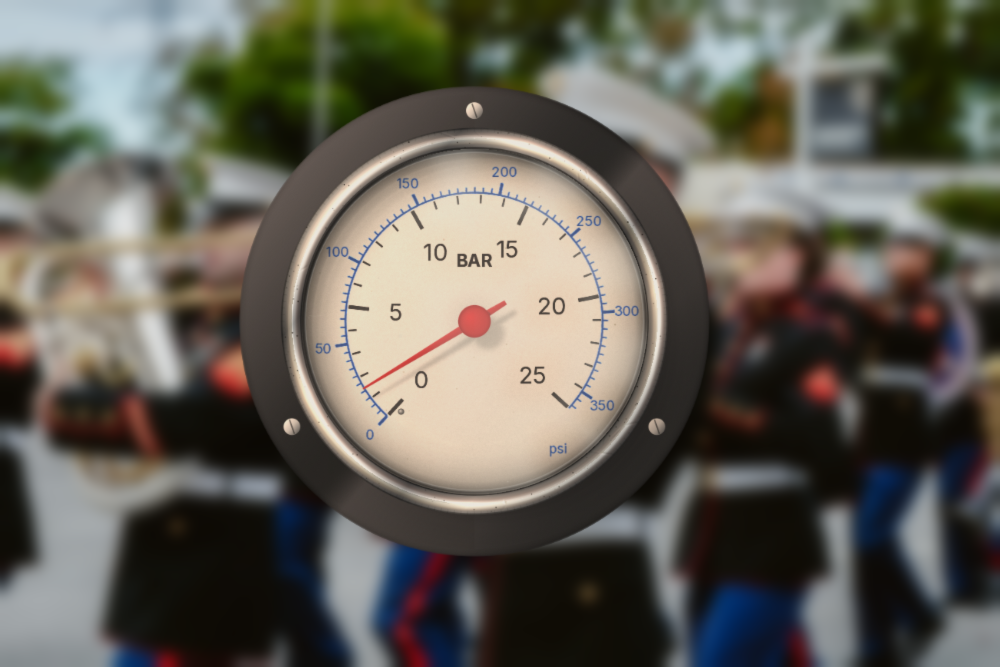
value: 1.5,bar
